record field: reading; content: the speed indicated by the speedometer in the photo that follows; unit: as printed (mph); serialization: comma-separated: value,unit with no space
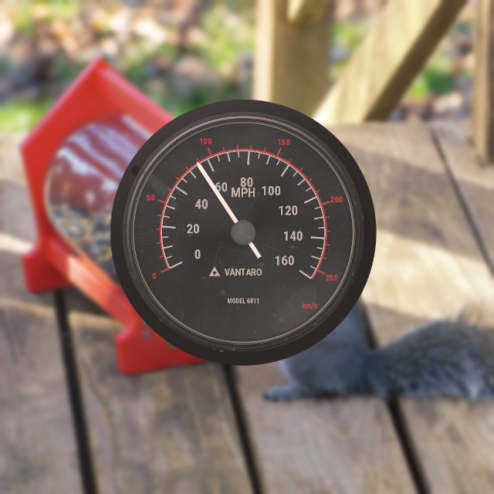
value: 55,mph
